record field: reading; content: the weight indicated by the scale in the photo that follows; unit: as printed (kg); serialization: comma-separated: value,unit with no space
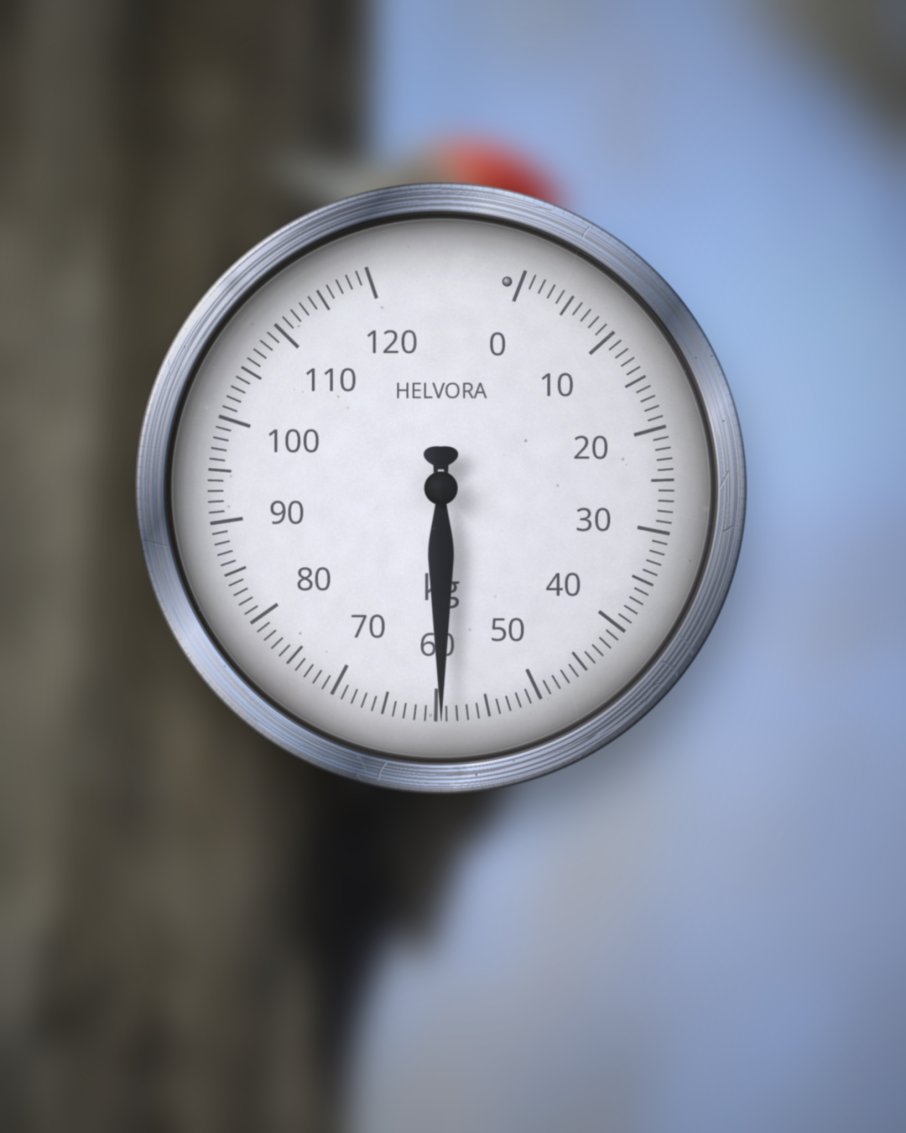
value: 59.5,kg
